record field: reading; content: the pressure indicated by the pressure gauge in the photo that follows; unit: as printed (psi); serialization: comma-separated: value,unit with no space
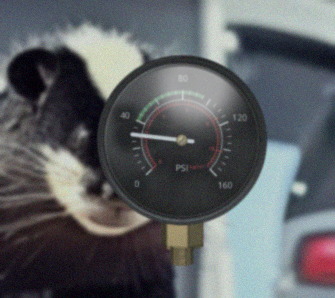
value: 30,psi
